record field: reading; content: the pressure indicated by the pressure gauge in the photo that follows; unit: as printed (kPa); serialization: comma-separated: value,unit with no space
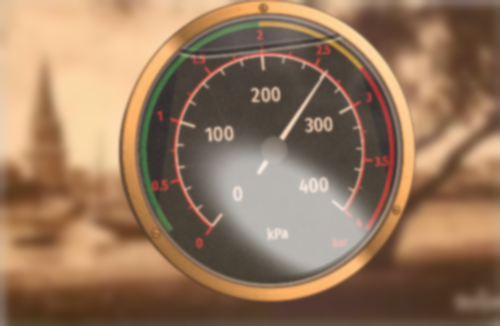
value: 260,kPa
